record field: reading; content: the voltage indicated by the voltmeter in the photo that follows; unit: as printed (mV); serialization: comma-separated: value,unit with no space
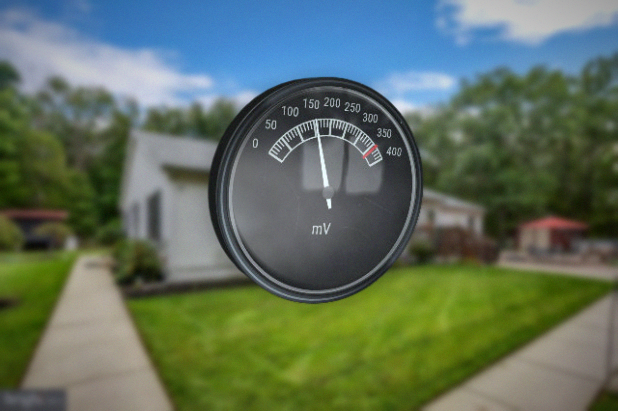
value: 150,mV
